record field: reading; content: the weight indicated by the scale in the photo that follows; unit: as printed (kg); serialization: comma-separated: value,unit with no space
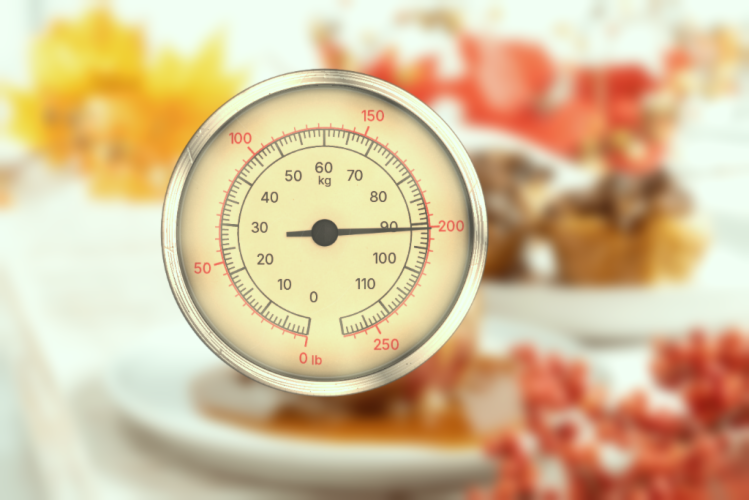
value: 91,kg
